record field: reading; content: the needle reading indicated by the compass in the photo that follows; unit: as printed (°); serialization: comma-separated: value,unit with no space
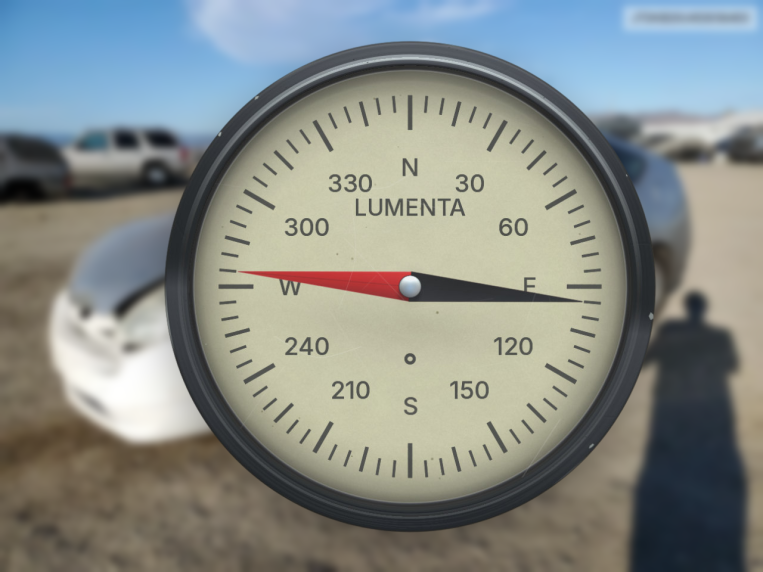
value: 275,°
